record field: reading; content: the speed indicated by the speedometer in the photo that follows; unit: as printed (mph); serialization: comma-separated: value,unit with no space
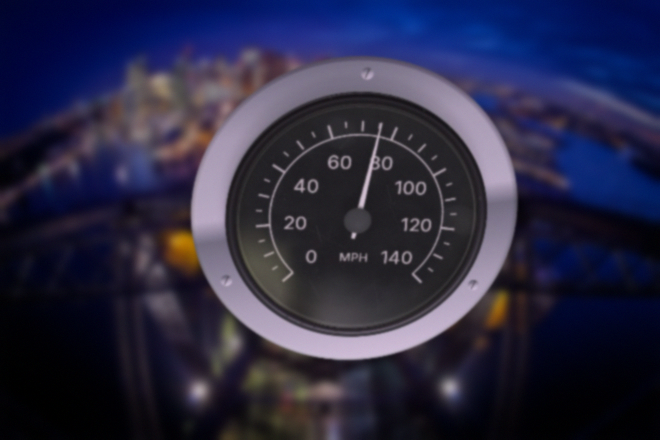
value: 75,mph
